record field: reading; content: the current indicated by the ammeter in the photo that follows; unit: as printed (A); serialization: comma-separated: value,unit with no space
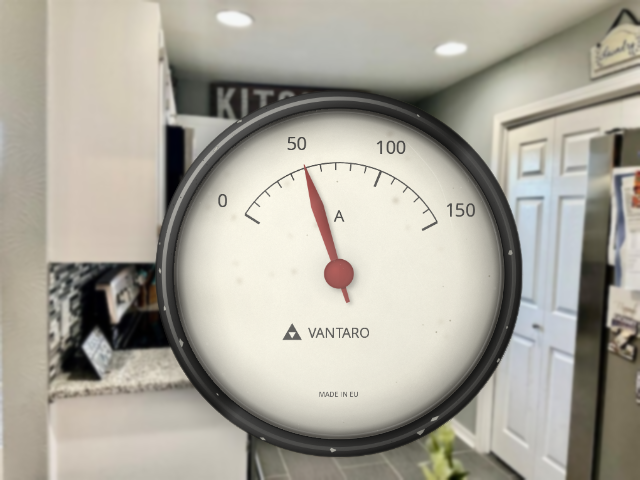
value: 50,A
